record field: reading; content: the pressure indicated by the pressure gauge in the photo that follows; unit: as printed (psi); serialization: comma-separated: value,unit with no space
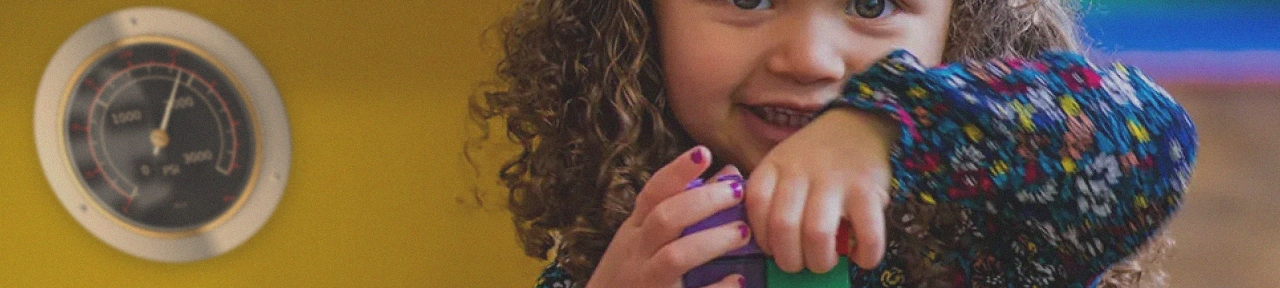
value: 1900,psi
